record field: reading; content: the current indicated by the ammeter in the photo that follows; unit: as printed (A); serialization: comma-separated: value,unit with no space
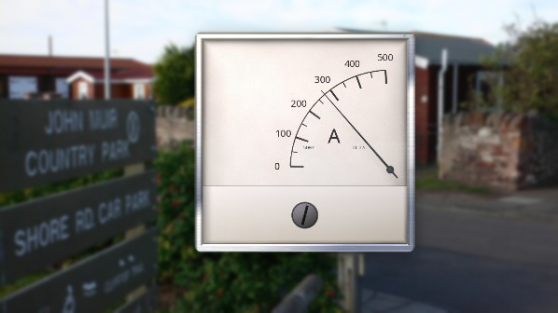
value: 275,A
